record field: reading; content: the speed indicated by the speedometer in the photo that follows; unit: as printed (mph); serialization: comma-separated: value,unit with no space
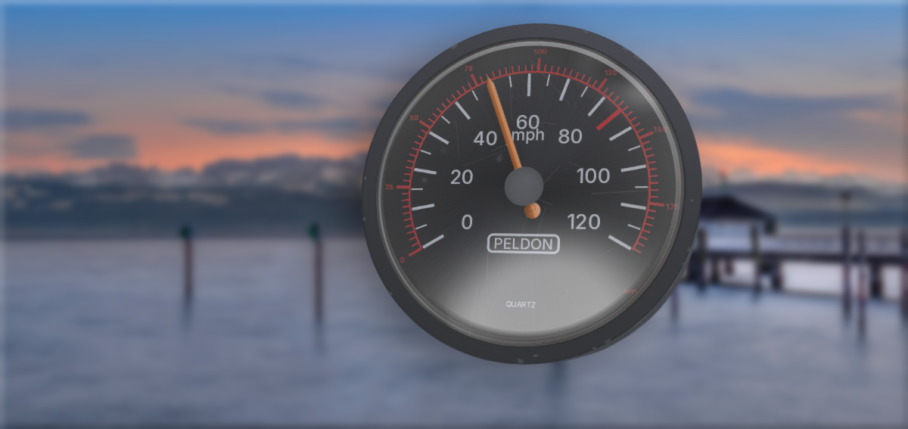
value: 50,mph
